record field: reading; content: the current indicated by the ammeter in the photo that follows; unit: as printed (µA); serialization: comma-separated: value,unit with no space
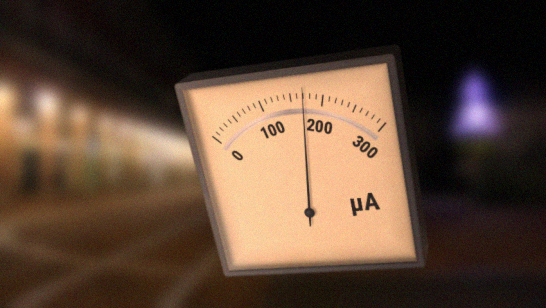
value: 170,µA
